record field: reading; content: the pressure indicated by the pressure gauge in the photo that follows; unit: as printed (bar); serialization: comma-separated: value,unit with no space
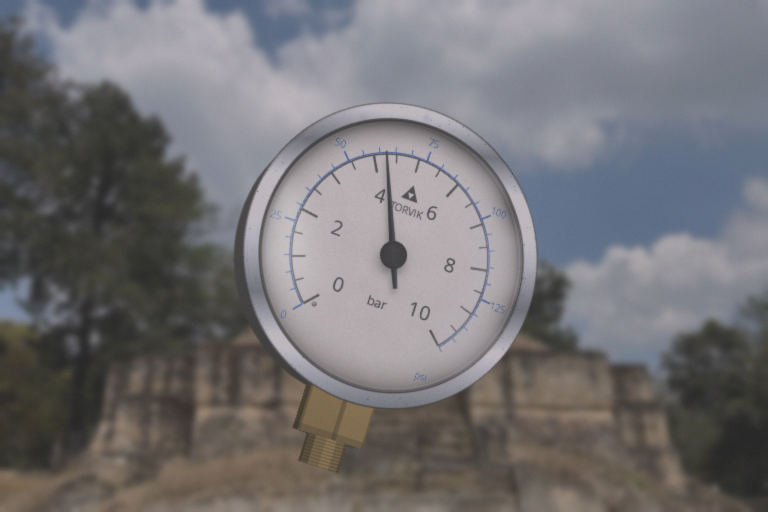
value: 4.25,bar
